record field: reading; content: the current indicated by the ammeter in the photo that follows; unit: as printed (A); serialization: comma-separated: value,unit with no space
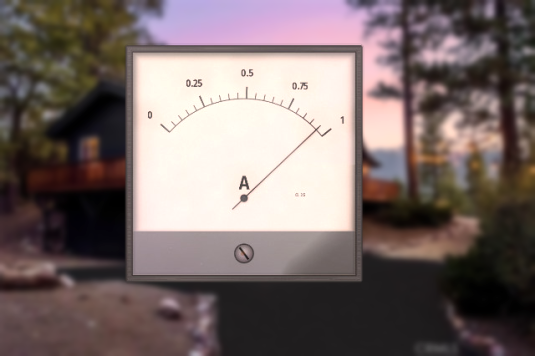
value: 0.95,A
